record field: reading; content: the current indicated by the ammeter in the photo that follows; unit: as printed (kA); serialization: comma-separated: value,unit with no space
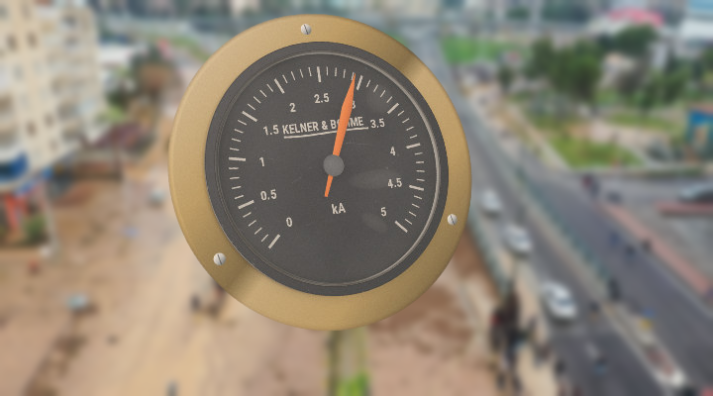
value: 2.9,kA
